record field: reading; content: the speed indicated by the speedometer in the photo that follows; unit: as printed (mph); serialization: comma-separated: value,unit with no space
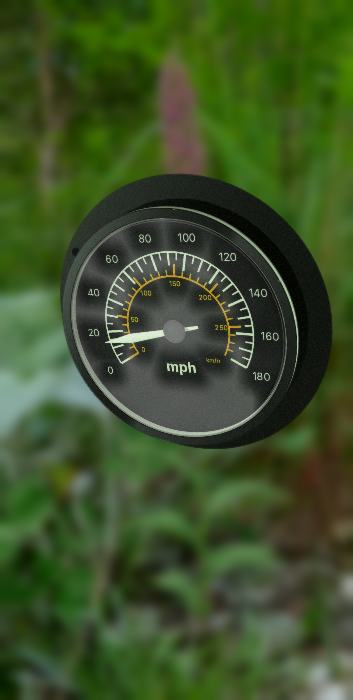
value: 15,mph
